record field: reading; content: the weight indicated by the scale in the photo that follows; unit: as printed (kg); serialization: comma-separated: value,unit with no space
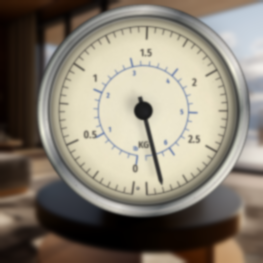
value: 2.9,kg
